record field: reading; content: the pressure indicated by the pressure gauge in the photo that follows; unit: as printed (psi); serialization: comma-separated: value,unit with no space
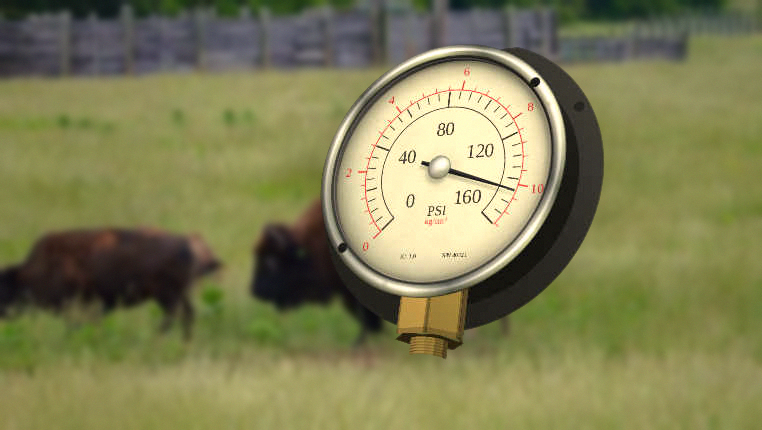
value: 145,psi
